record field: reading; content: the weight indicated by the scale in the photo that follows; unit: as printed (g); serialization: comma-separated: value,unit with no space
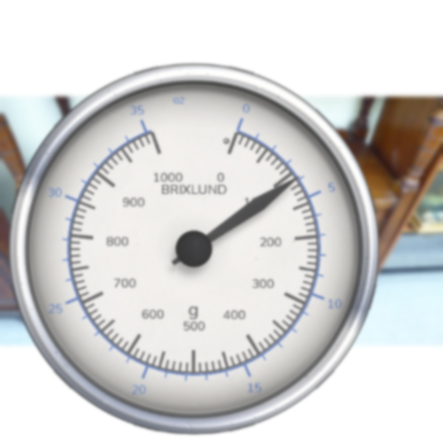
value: 110,g
